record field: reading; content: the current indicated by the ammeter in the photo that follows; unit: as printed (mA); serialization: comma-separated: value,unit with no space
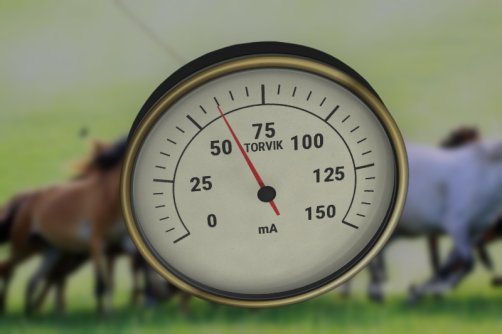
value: 60,mA
